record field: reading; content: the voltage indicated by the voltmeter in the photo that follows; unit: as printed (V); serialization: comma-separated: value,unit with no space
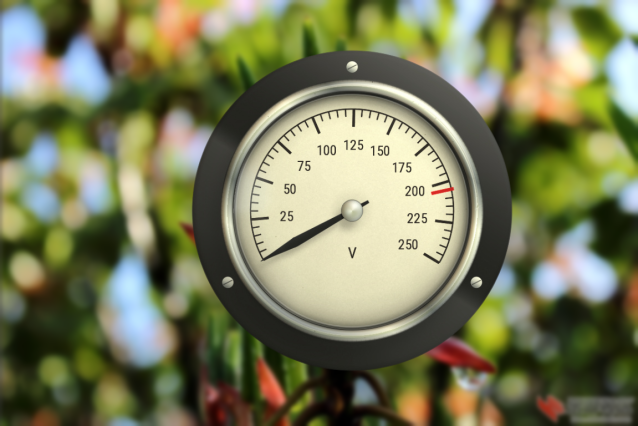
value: 0,V
